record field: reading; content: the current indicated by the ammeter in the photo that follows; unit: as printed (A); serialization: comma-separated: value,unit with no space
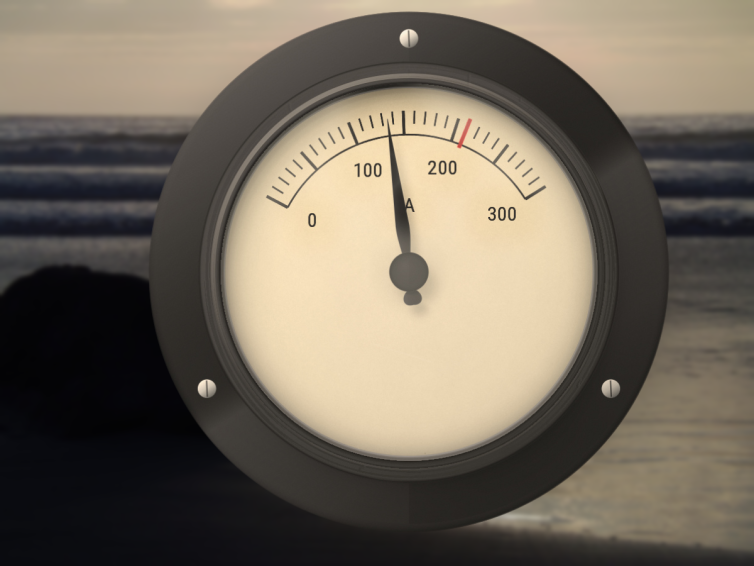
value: 135,A
